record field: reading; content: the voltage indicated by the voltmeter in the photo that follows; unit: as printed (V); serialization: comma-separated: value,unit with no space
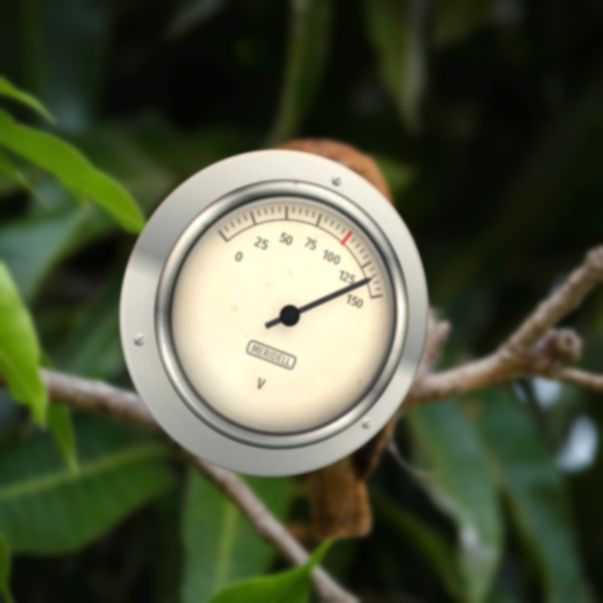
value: 135,V
